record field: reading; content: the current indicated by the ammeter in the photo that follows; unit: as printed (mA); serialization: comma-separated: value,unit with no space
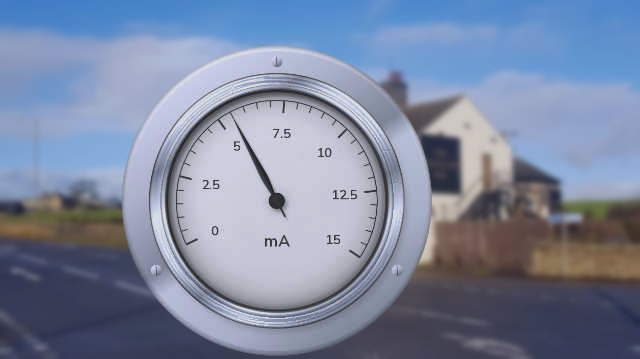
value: 5.5,mA
